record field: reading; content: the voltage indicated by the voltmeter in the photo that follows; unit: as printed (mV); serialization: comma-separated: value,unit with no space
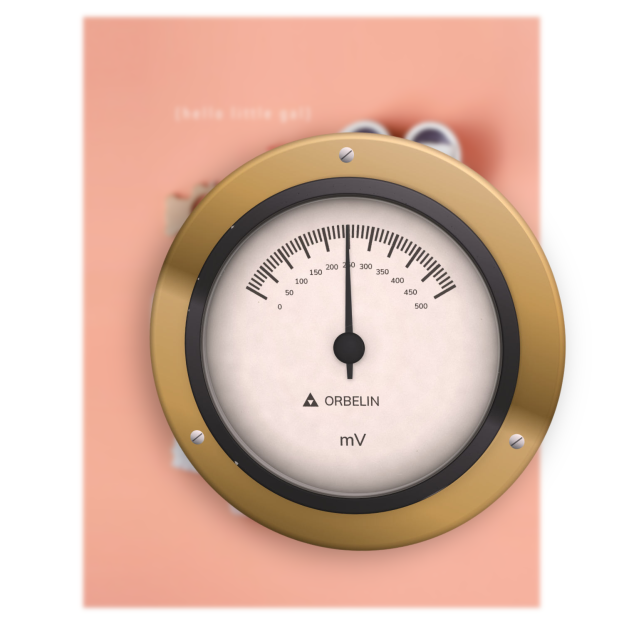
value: 250,mV
